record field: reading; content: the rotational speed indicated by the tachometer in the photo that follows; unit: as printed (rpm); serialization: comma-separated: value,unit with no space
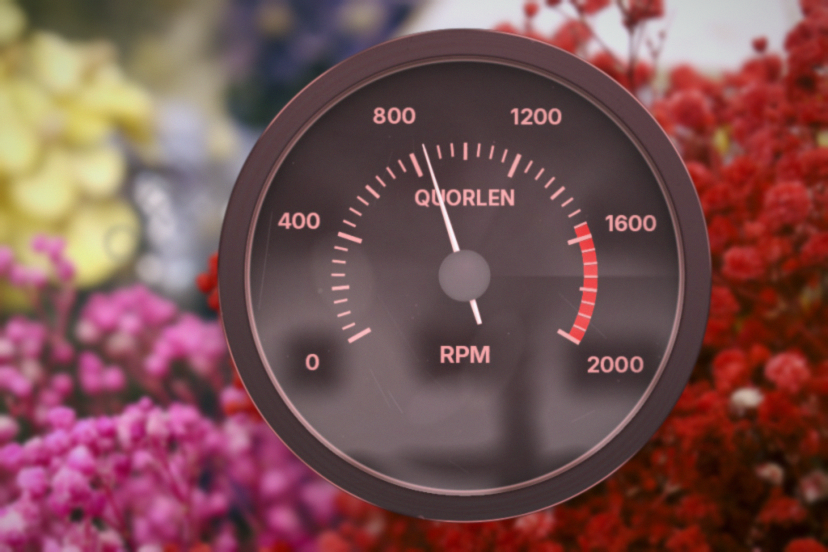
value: 850,rpm
